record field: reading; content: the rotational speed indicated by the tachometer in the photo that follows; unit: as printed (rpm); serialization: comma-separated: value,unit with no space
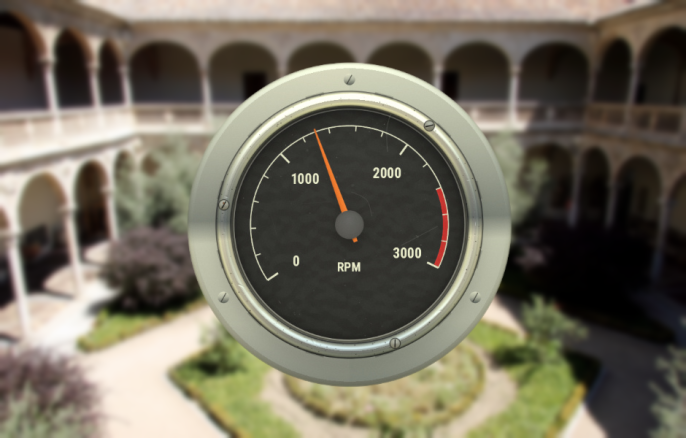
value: 1300,rpm
